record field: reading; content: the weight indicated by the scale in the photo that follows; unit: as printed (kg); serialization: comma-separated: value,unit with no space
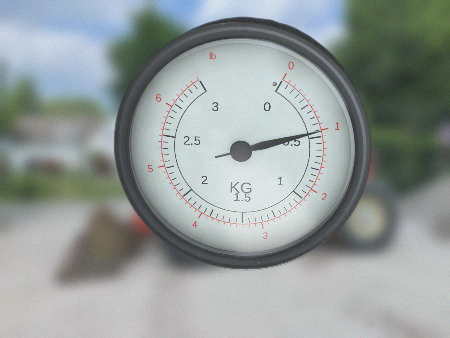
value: 0.45,kg
